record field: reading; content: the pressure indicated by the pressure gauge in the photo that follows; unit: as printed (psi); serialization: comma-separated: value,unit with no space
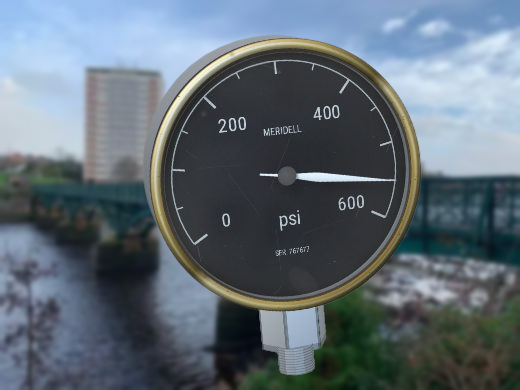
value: 550,psi
